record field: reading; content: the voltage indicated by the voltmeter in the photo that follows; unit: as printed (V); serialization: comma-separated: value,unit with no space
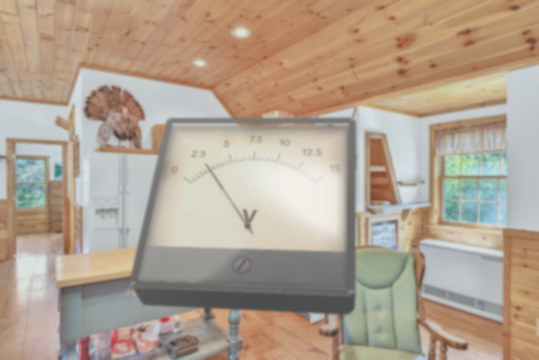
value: 2.5,V
